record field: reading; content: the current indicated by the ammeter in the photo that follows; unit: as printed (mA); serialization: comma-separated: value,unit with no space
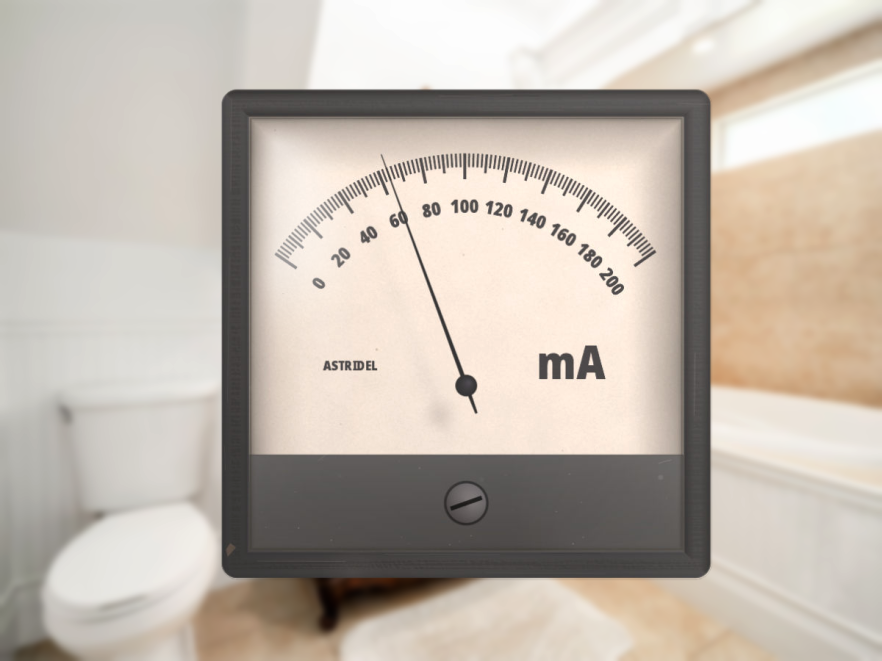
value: 64,mA
